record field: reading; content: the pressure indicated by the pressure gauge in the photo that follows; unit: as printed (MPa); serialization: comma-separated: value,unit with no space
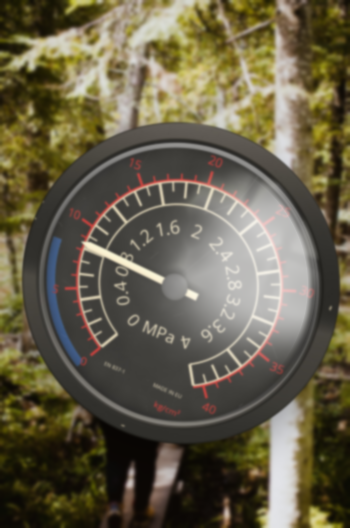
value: 0.85,MPa
